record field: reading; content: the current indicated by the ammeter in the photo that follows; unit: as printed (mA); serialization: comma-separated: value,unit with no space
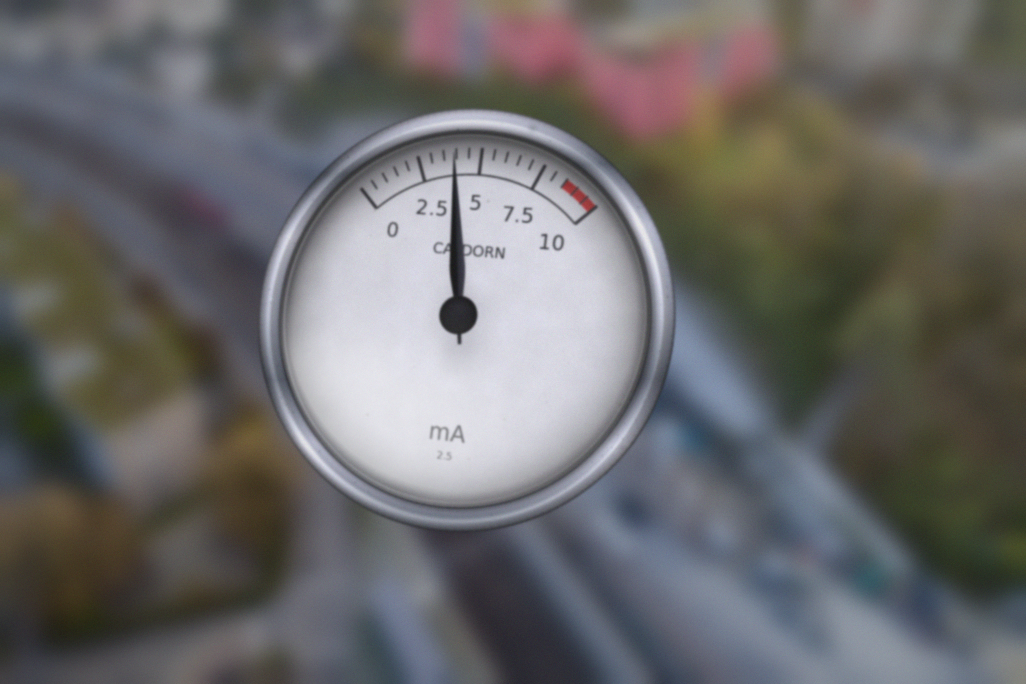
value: 4,mA
